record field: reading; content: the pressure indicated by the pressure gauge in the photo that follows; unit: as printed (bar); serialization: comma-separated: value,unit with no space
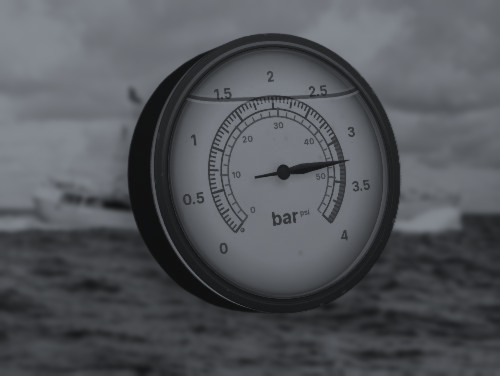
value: 3.25,bar
